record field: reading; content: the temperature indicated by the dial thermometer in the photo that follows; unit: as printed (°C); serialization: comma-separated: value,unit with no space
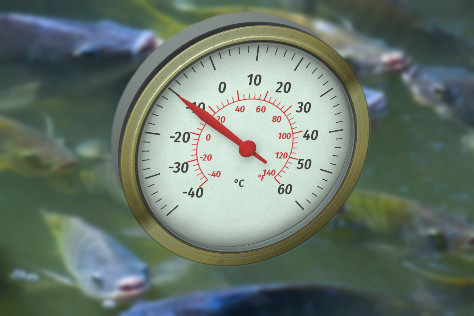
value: -10,°C
